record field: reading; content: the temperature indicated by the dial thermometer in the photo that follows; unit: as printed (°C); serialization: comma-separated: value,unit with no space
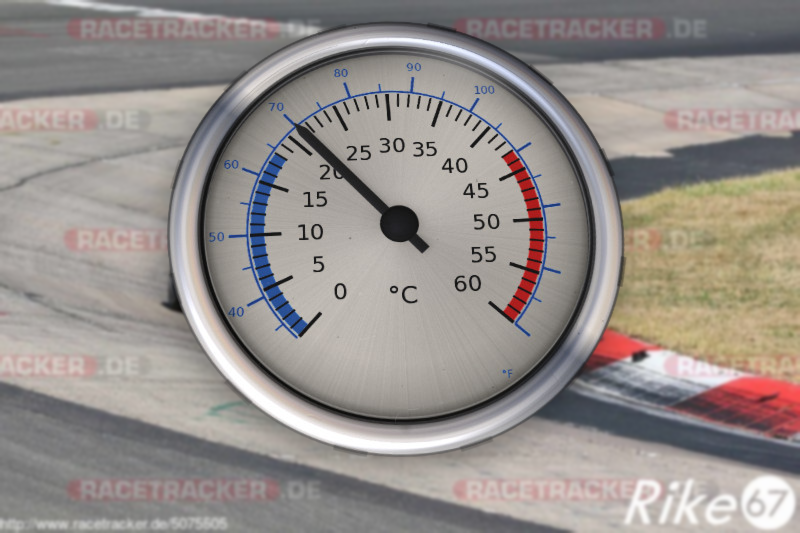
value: 21,°C
